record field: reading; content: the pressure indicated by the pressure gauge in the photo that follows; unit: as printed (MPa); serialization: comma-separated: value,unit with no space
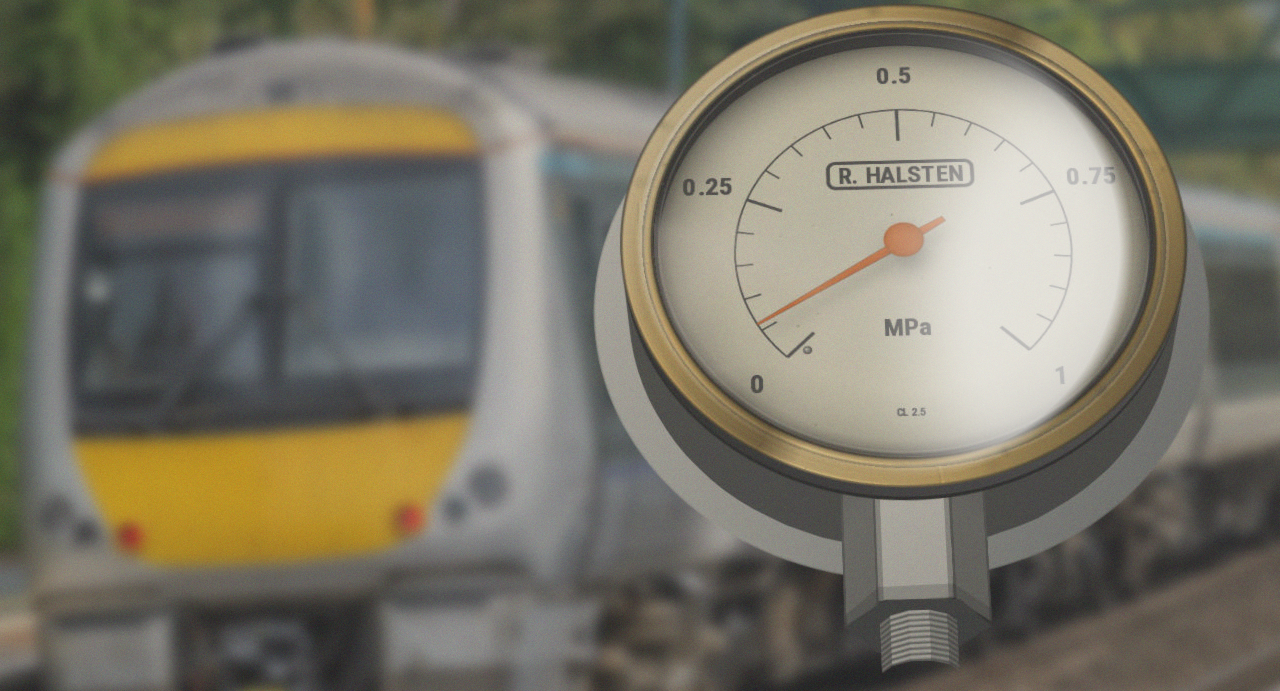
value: 0.05,MPa
